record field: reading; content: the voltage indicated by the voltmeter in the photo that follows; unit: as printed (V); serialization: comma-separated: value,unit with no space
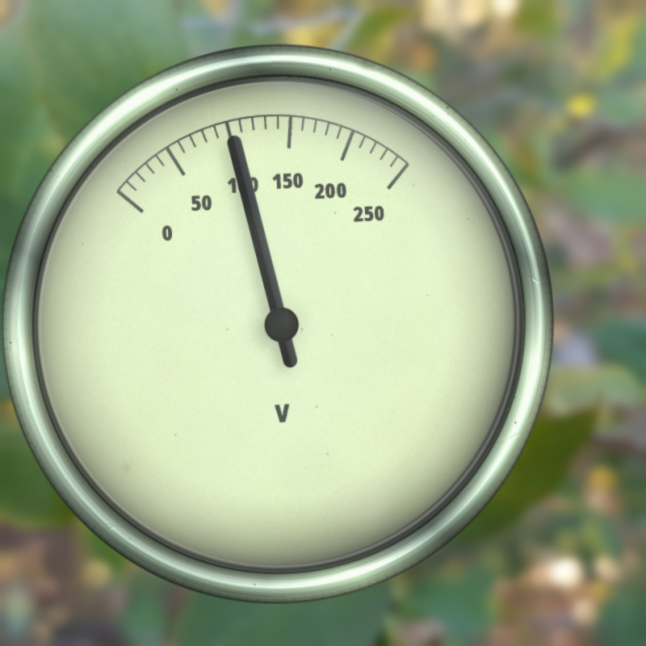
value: 100,V
